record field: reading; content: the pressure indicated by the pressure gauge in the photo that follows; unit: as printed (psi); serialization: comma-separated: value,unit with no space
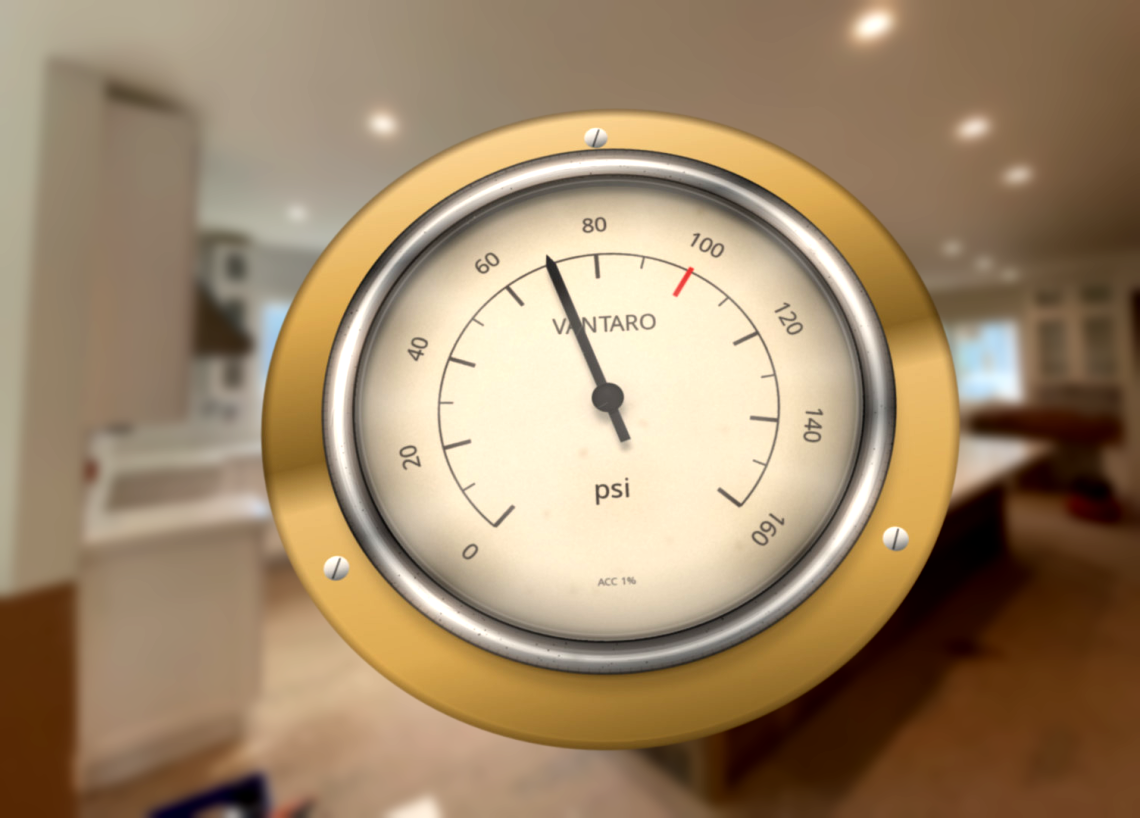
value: 70,psi
